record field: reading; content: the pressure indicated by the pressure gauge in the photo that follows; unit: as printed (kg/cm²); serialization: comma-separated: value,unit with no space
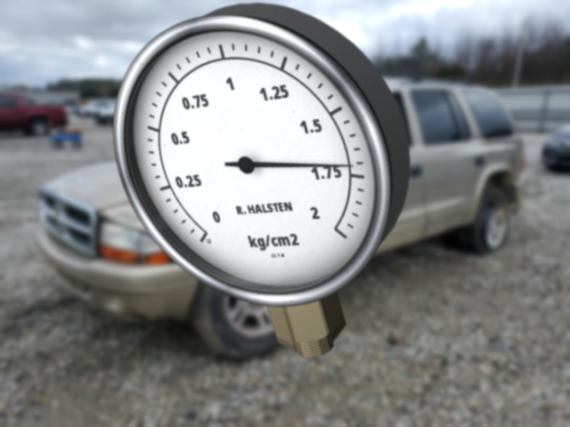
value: 1.7,kg/cm²
